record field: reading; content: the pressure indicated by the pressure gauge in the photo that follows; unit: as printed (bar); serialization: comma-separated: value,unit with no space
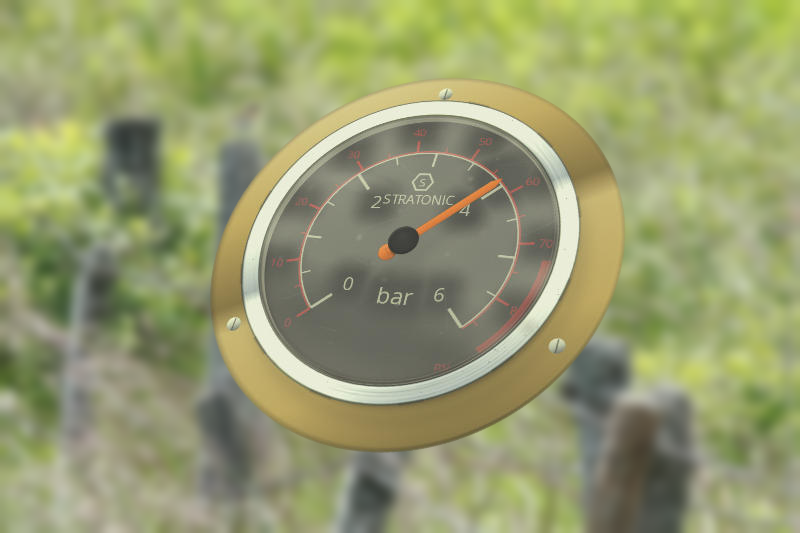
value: 4,bar
